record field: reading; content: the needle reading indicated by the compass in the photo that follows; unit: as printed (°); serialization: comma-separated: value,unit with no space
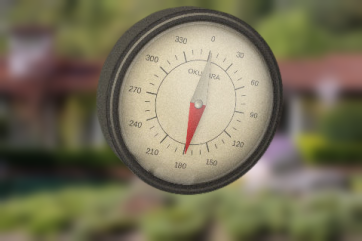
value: 180,°
